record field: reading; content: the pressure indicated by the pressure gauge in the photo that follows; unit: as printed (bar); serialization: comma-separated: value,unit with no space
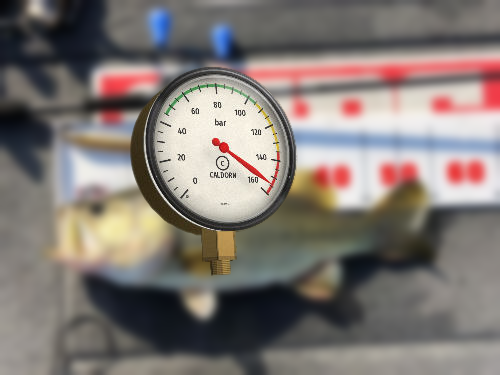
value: 155,bar
